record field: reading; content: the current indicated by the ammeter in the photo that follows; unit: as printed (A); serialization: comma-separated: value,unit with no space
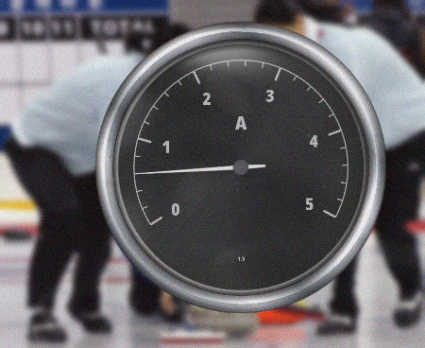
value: 0.6,A
